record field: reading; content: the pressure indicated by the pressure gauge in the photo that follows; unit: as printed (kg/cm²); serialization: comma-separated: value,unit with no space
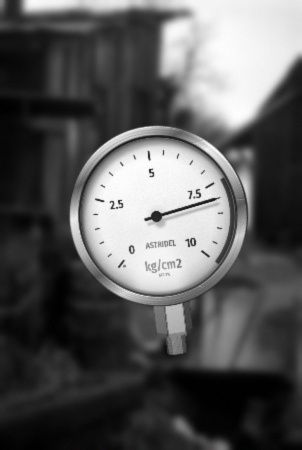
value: 8,kg/cm²
